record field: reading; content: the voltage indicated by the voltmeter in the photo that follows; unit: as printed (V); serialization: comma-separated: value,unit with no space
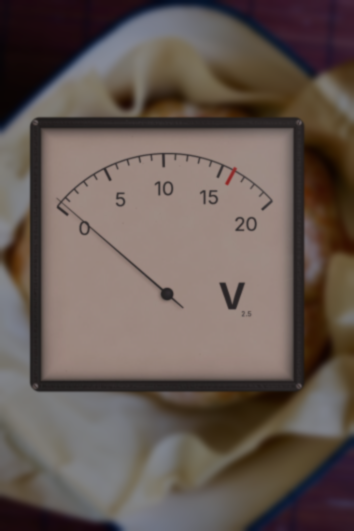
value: 0.5,V
